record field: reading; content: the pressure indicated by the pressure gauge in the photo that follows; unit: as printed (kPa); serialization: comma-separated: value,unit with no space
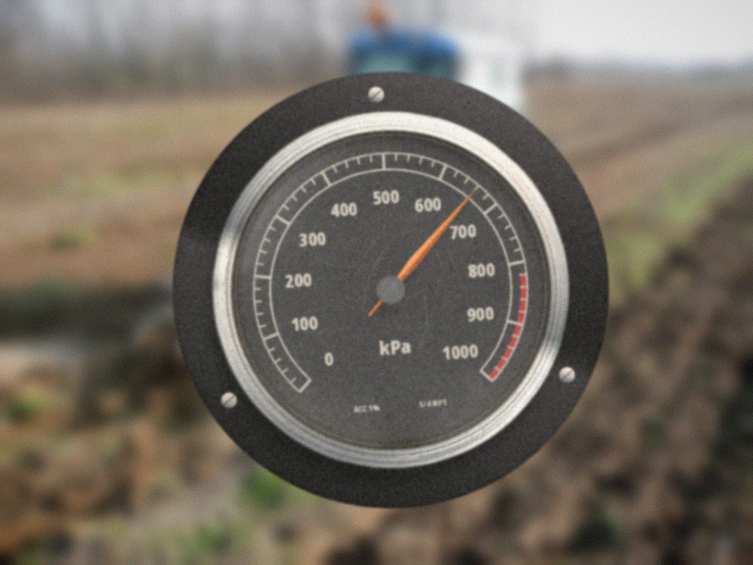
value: 660,kPa
